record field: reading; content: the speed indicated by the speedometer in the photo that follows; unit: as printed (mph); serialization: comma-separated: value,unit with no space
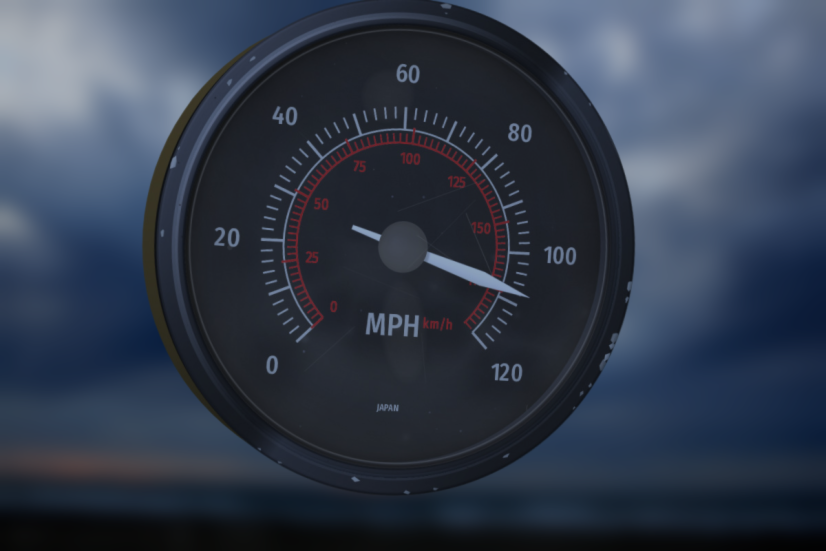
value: 108,mph
